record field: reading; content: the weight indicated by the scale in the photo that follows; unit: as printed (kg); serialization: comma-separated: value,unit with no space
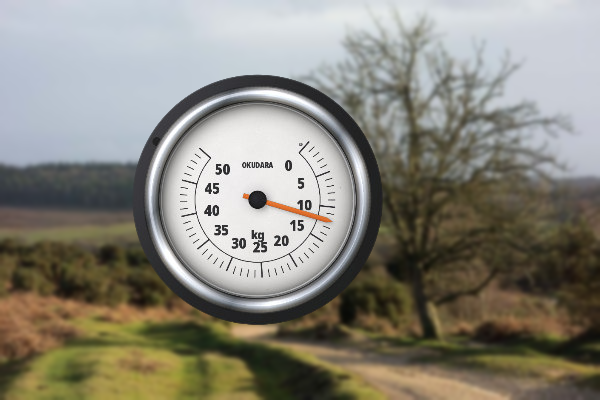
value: 12,kg
